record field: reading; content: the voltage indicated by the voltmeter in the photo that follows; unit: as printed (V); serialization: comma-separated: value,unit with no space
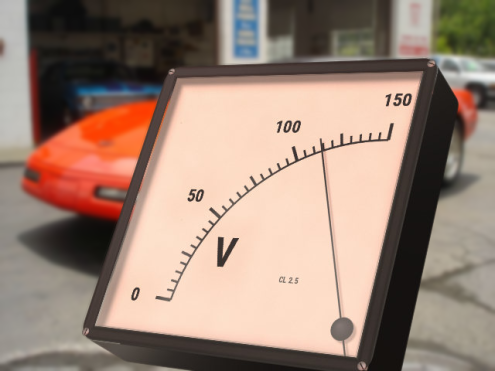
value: 115,V
